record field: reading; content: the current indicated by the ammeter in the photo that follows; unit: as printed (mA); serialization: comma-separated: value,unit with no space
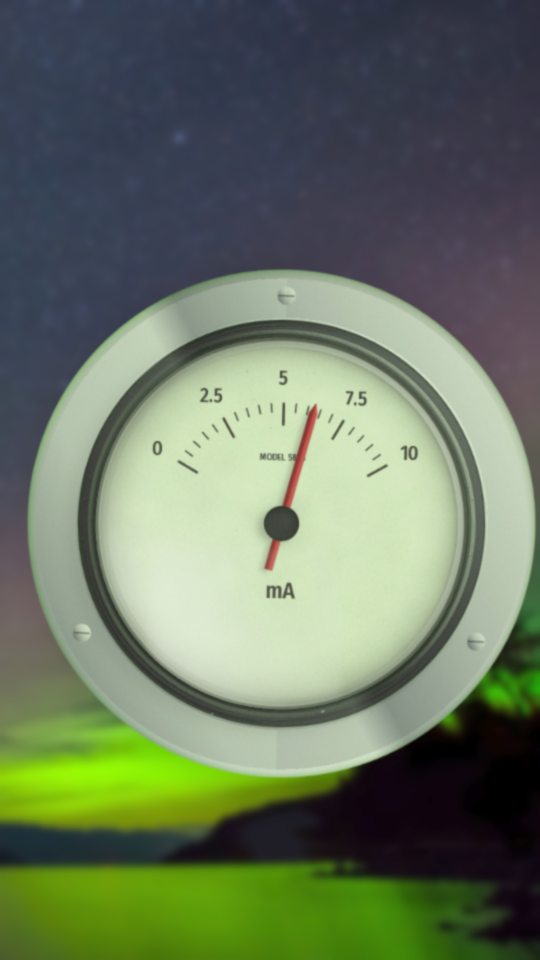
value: 6.25,mA
